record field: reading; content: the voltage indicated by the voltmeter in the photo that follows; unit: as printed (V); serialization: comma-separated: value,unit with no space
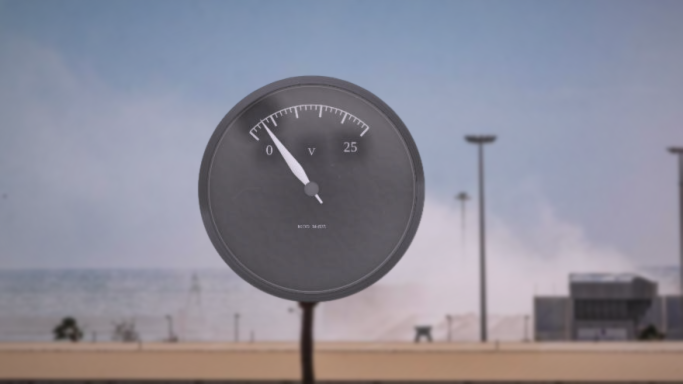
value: 3,V
